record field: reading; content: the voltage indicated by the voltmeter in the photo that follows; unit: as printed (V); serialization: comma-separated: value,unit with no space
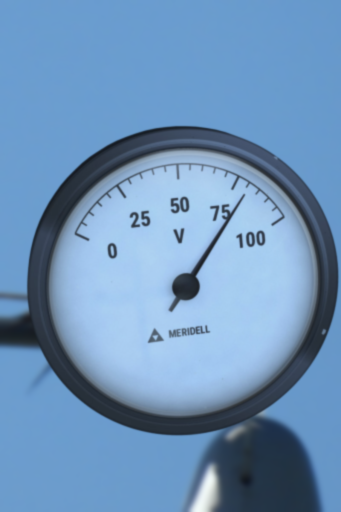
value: 80,V
